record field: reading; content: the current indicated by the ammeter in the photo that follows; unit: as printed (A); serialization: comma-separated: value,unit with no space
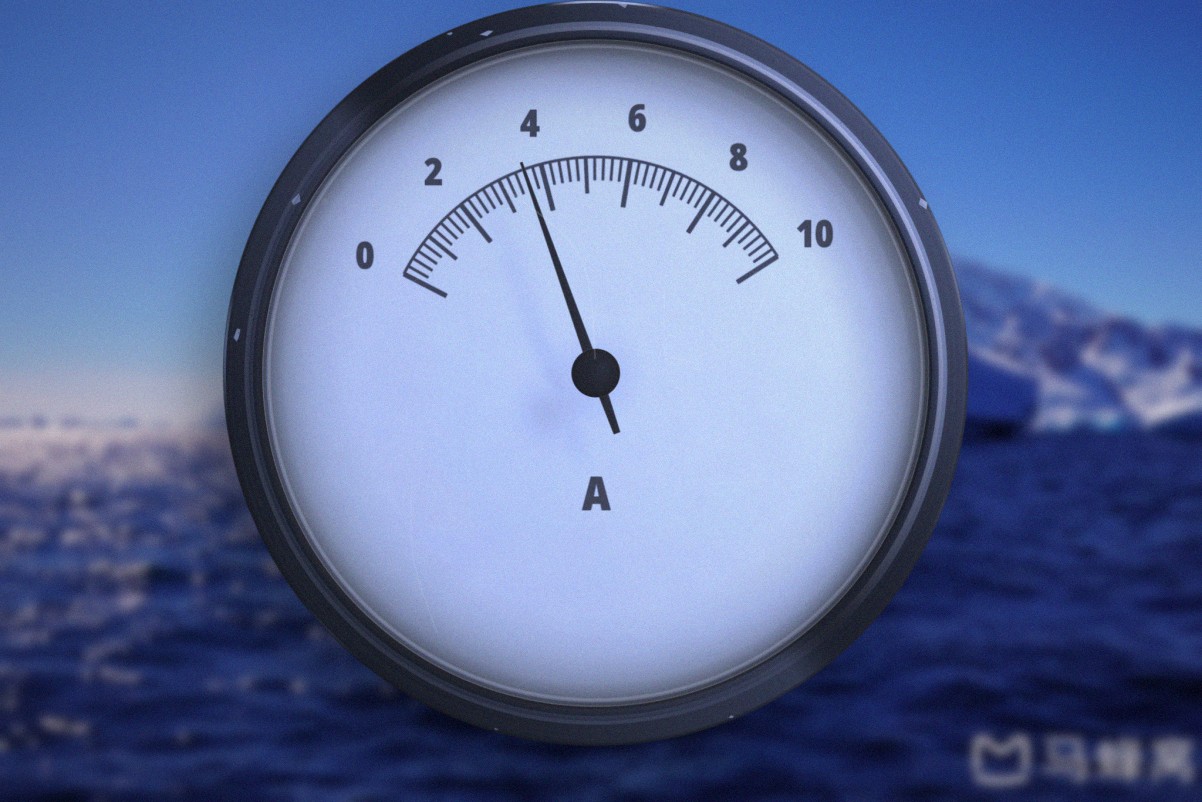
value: 3.6,A
